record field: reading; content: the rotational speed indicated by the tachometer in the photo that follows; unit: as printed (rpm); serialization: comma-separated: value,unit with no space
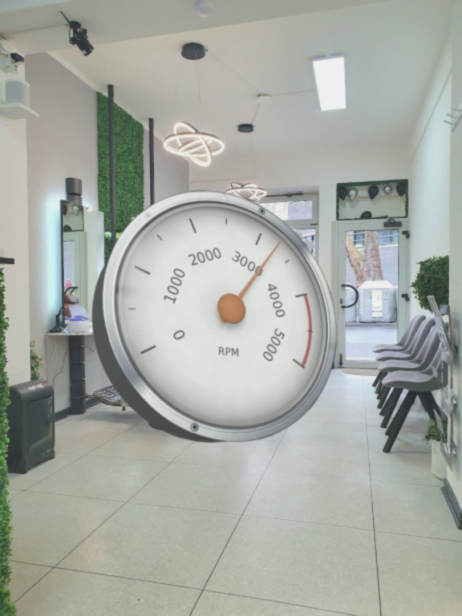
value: 3250,rpm
